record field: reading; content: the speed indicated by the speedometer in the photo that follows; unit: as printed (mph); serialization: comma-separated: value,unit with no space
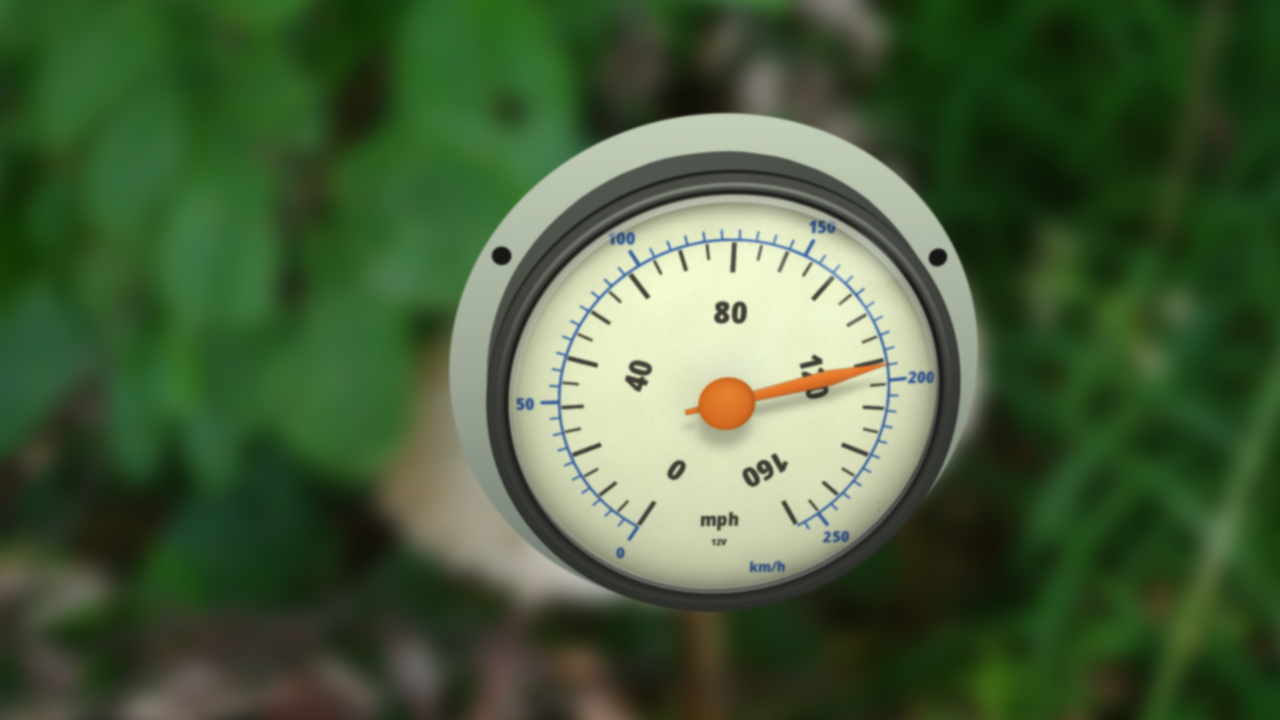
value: 120,mph
